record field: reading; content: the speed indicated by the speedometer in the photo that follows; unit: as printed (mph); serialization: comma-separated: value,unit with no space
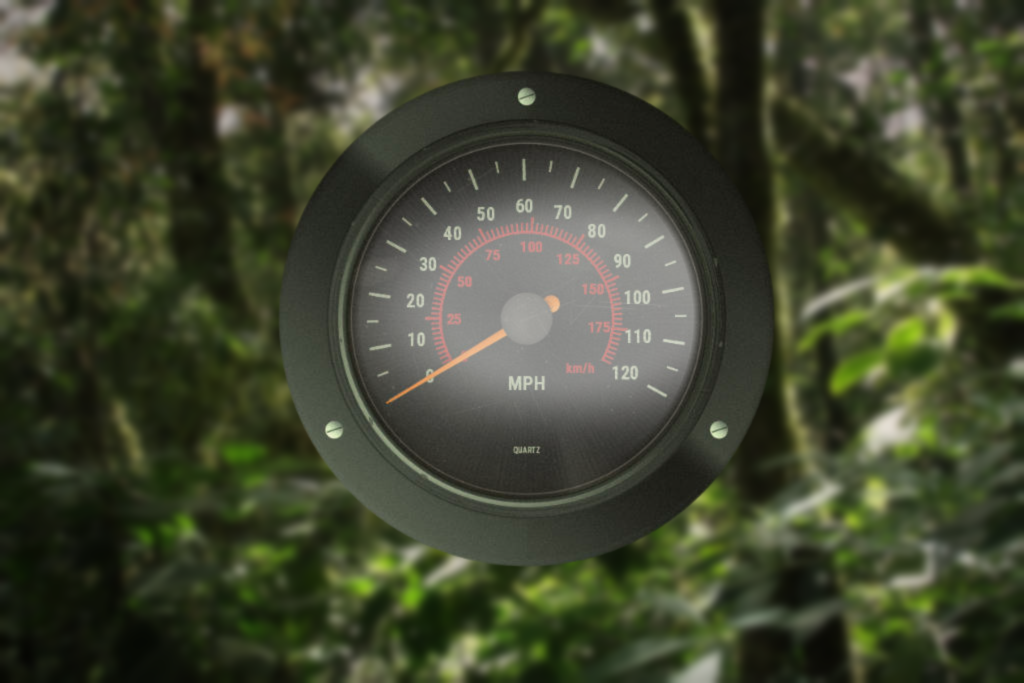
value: 0,mph
